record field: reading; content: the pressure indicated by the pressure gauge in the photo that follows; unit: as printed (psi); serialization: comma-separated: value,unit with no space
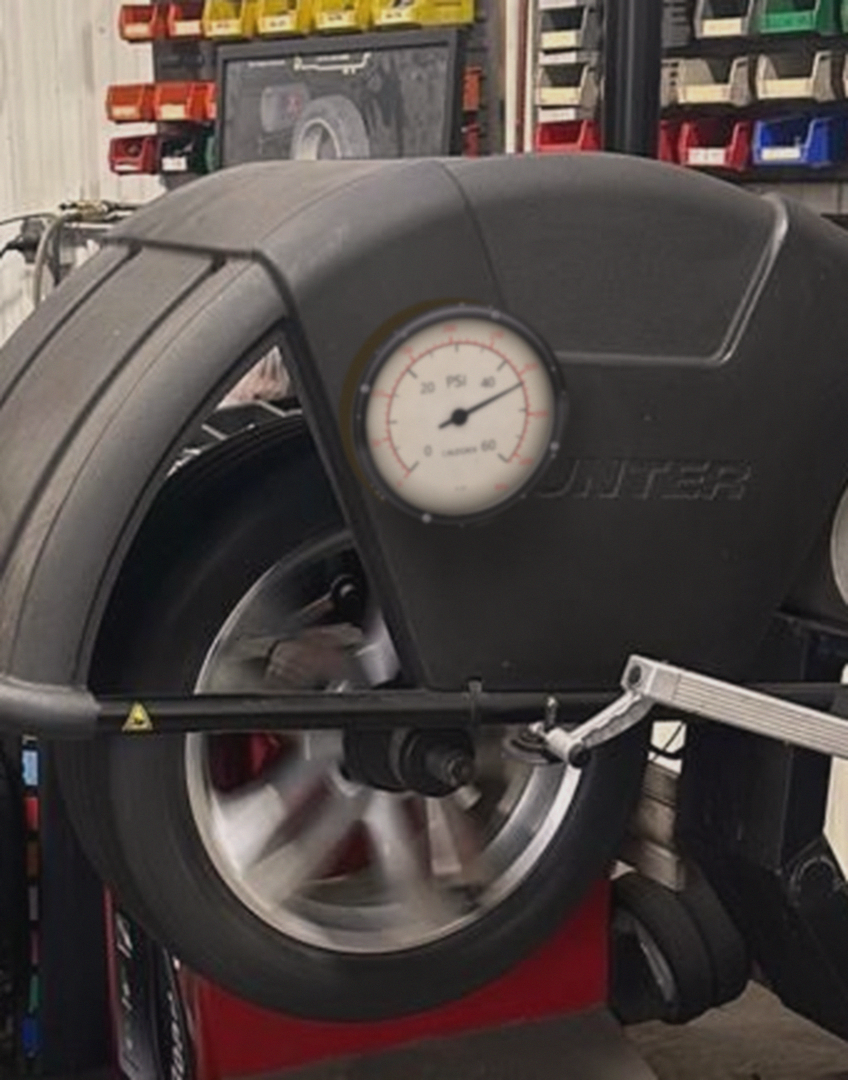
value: 45,psi
